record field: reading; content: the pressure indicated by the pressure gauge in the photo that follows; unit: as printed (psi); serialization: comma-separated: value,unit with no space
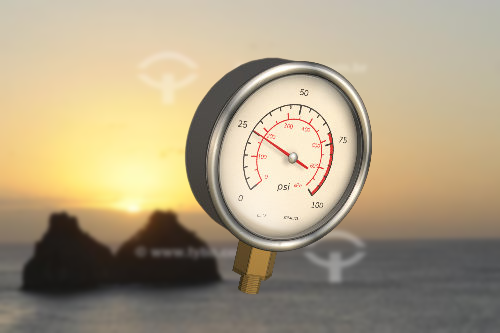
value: 25,psi
